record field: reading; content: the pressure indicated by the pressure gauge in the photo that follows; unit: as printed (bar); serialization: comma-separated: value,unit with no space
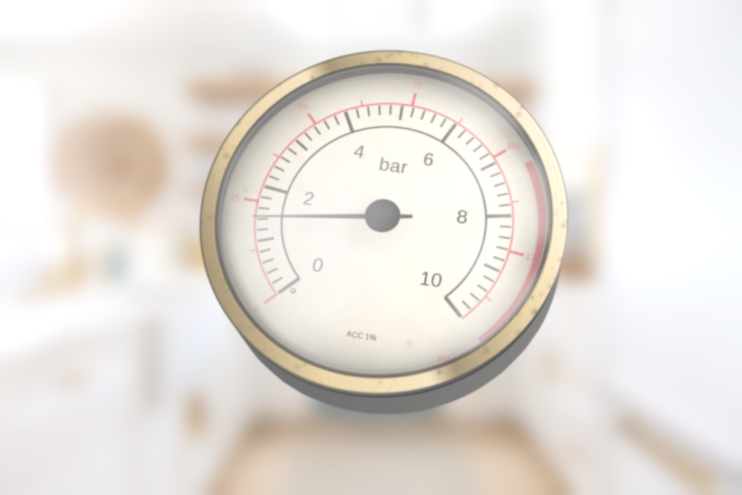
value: 1.4,bar
